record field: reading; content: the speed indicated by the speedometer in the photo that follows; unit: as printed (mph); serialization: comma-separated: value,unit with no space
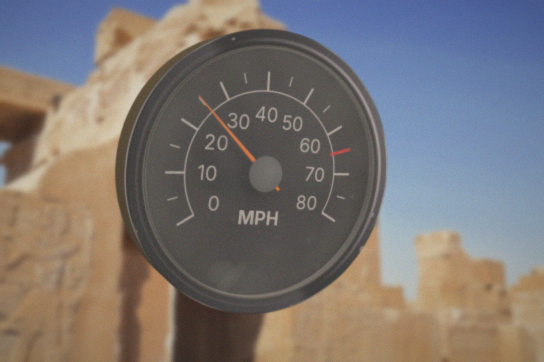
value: 25,mph
